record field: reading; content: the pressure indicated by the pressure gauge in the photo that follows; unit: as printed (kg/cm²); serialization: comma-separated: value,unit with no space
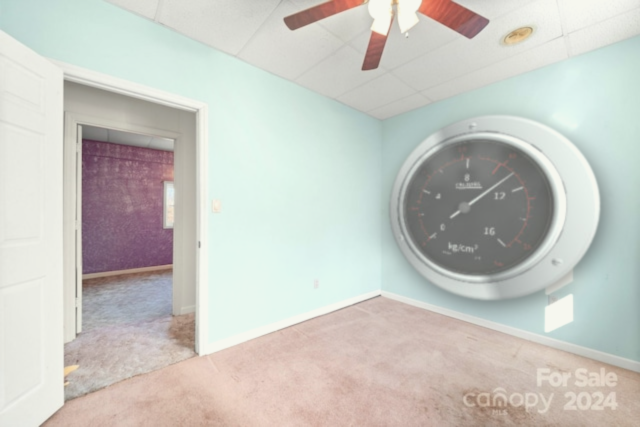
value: 11,kg/cm²
